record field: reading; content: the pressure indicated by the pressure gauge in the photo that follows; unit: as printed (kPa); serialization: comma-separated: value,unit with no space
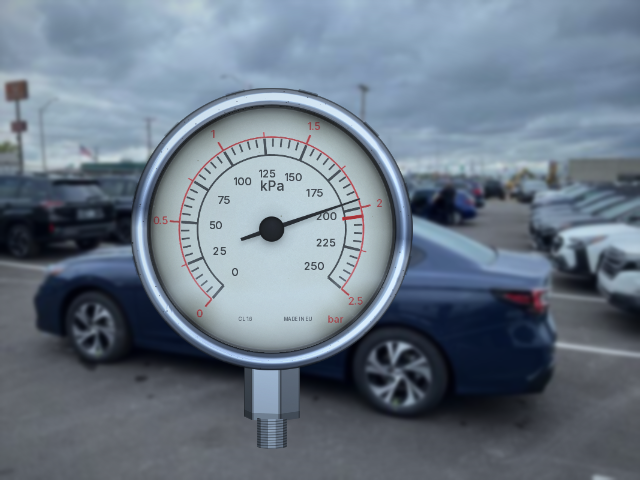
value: 195,kPa
